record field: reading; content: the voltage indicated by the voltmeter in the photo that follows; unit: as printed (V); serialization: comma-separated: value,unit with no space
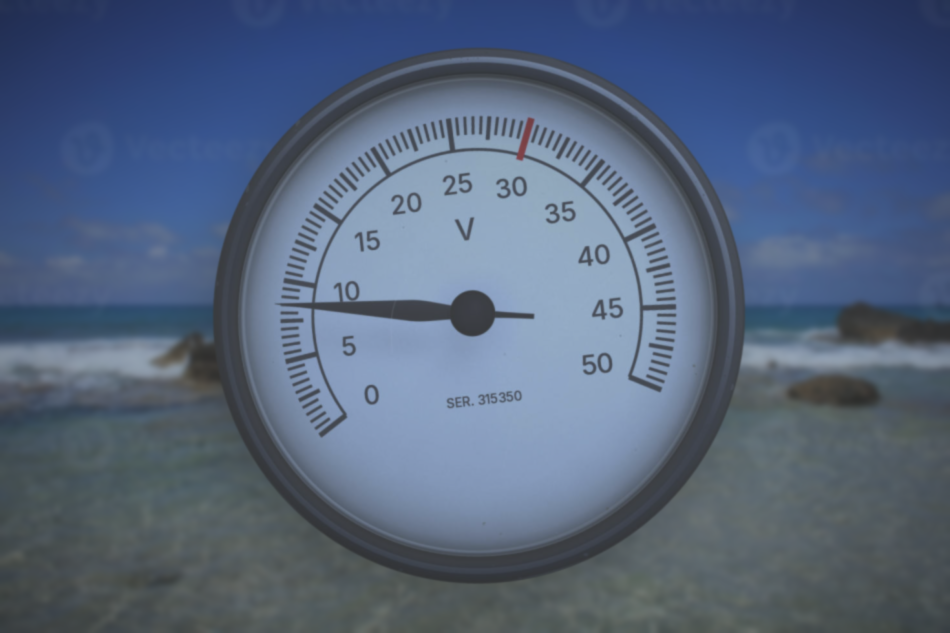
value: 8.5,V
